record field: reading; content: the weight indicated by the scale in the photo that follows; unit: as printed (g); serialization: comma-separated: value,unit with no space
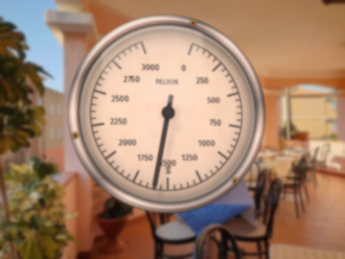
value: 1600,g
